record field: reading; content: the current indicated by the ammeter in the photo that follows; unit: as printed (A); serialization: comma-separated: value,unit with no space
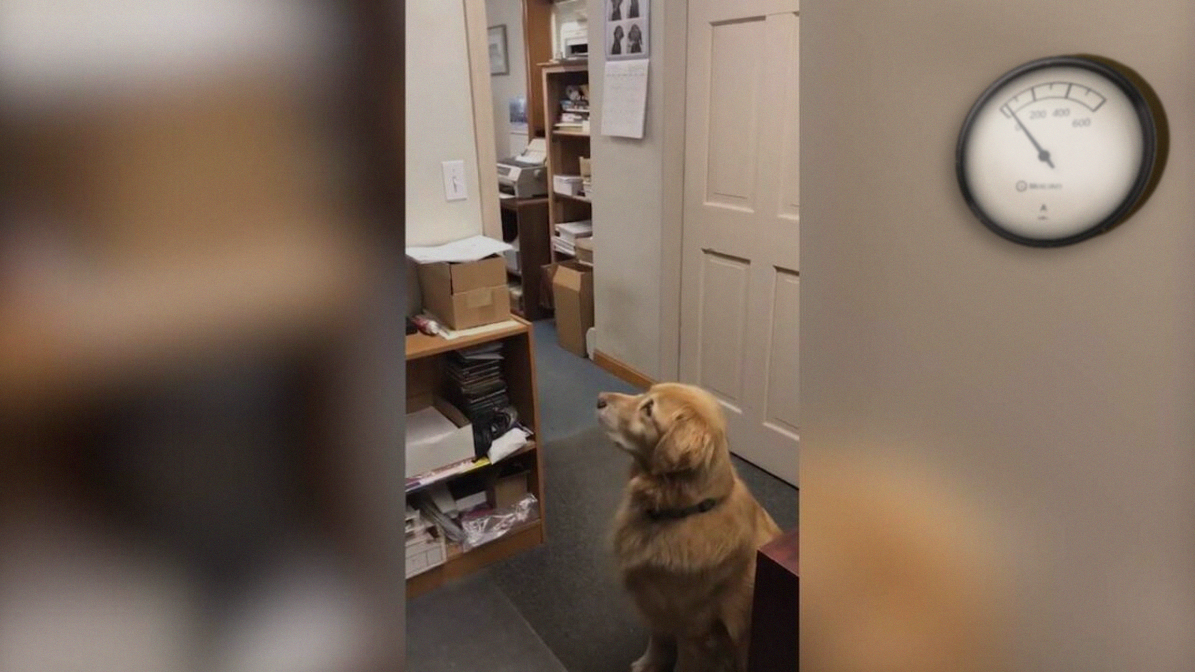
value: 50,A
